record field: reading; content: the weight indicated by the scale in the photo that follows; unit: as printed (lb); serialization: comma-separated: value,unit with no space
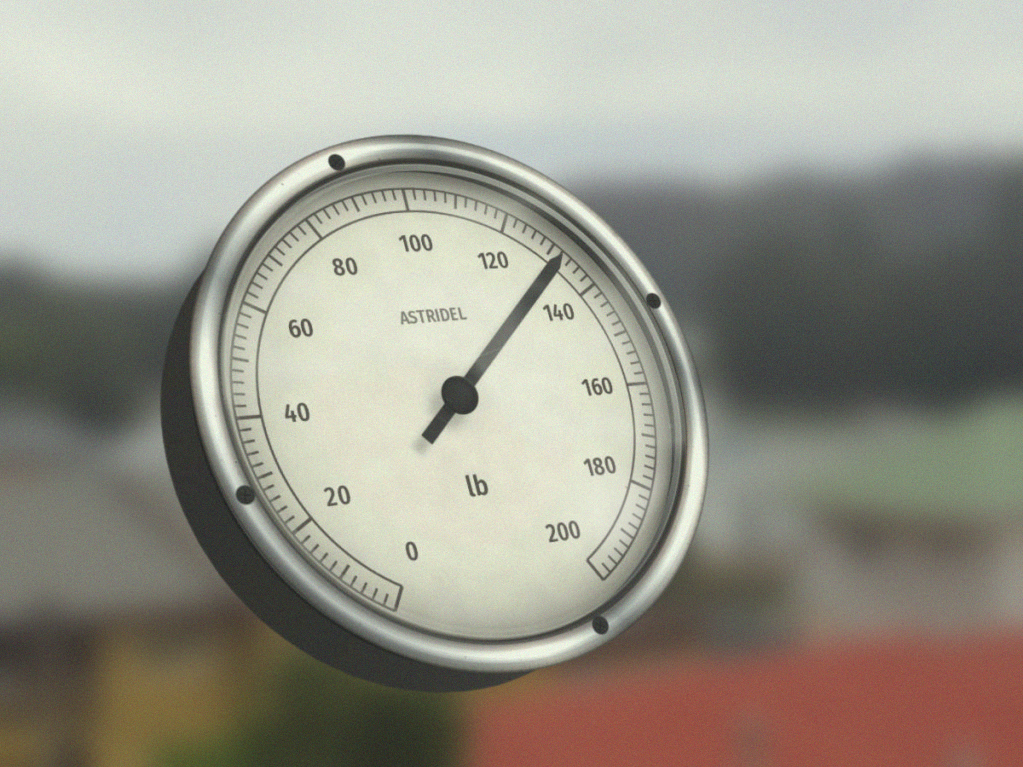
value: 132,lb
